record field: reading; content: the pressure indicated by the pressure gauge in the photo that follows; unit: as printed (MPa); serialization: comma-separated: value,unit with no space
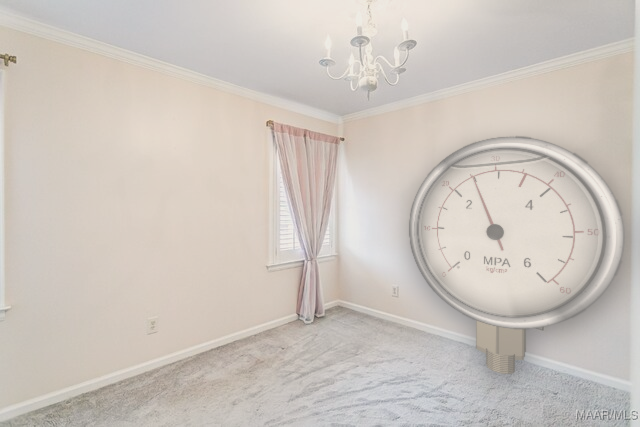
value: 2.5,MPa
